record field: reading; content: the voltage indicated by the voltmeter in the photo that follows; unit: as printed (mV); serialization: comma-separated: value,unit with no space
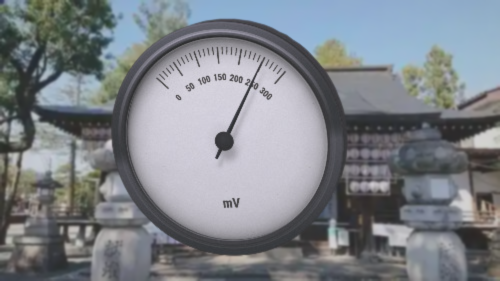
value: 250,mV
